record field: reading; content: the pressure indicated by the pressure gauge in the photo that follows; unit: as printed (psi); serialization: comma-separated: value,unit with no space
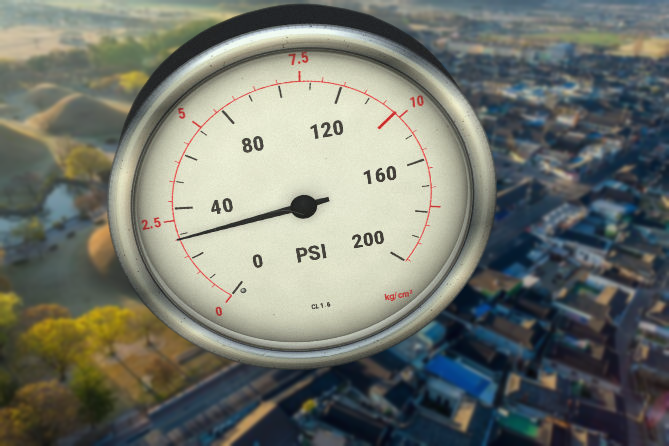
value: 30,psi
